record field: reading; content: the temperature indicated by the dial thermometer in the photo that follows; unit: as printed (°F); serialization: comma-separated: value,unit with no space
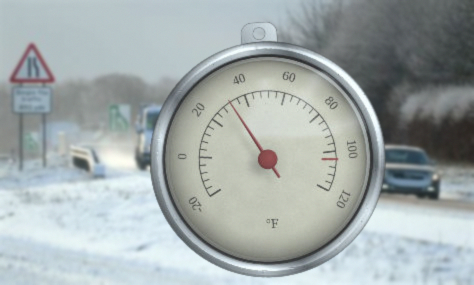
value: 32,°F
